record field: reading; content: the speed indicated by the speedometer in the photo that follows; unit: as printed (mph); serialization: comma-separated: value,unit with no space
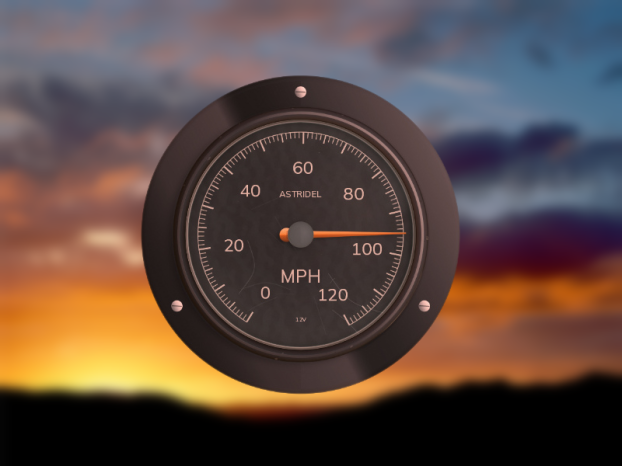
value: 95,mph
